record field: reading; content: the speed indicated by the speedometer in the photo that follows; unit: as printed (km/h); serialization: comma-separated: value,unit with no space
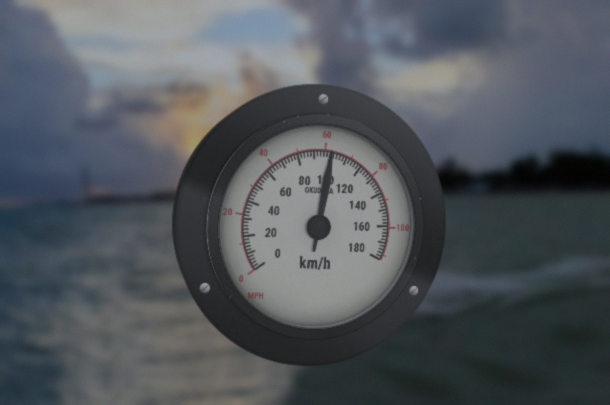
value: 100,km/h
